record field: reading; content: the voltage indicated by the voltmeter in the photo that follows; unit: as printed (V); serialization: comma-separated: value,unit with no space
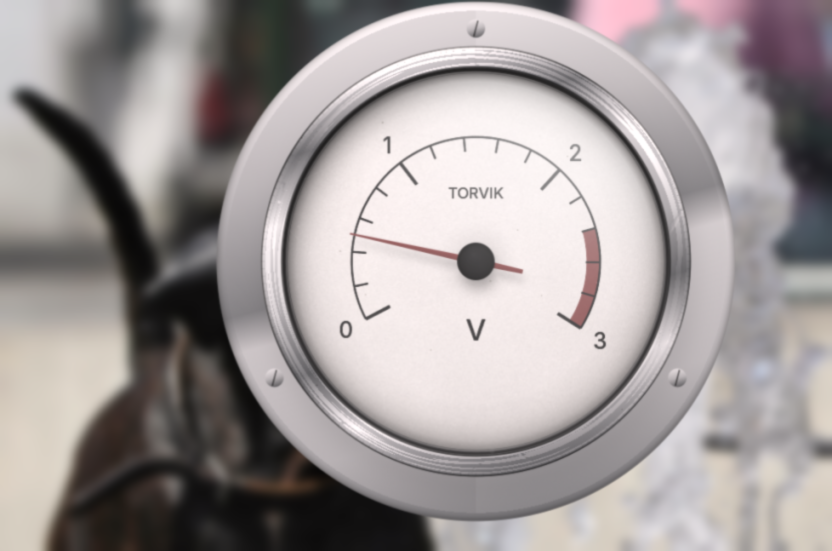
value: 0.5,V
